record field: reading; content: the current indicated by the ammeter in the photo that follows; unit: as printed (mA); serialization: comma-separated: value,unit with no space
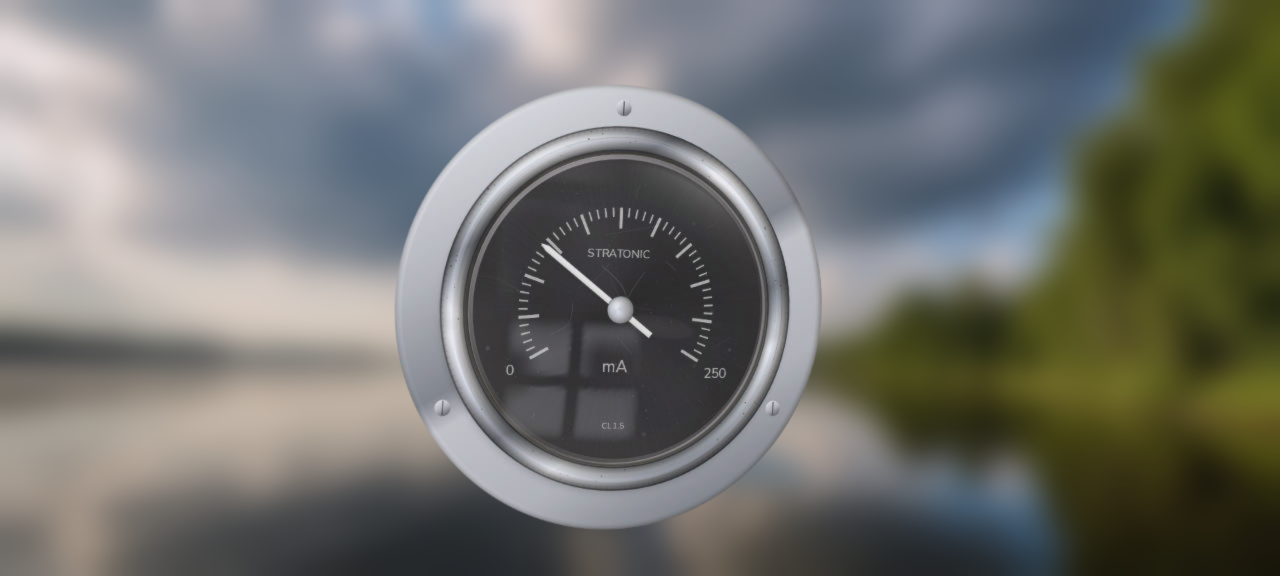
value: 70,mA
